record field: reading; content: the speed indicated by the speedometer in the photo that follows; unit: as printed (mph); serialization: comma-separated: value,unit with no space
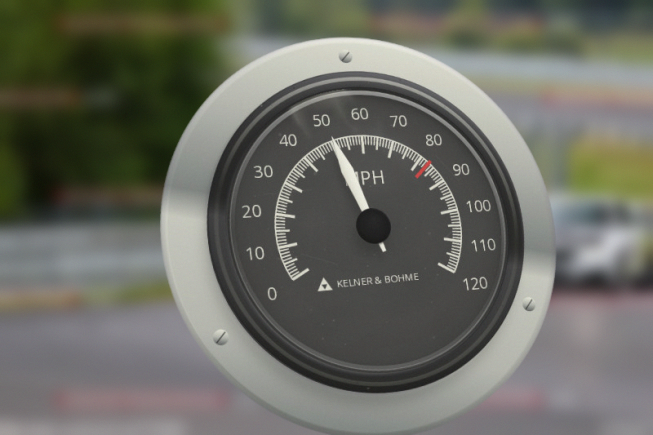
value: 50,mph
